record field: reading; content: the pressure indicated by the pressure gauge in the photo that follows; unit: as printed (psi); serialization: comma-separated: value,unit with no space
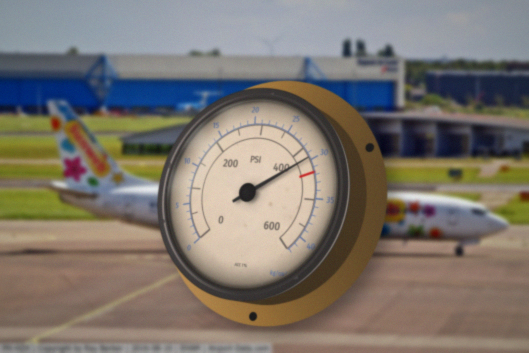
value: 425,psi
